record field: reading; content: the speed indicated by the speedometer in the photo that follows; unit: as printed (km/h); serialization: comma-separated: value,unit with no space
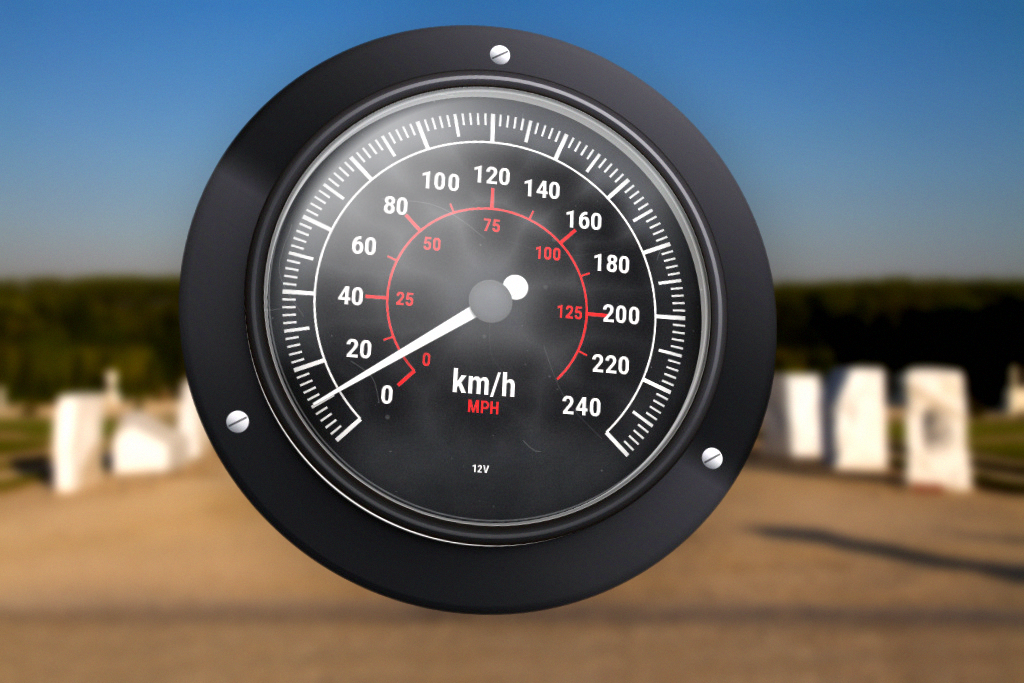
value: 10,km/h
